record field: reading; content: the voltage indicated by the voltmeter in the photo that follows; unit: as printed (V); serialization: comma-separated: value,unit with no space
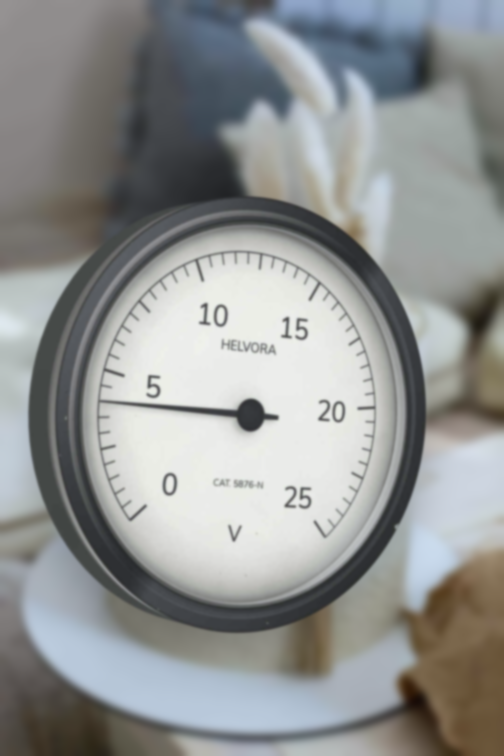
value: 4,V
